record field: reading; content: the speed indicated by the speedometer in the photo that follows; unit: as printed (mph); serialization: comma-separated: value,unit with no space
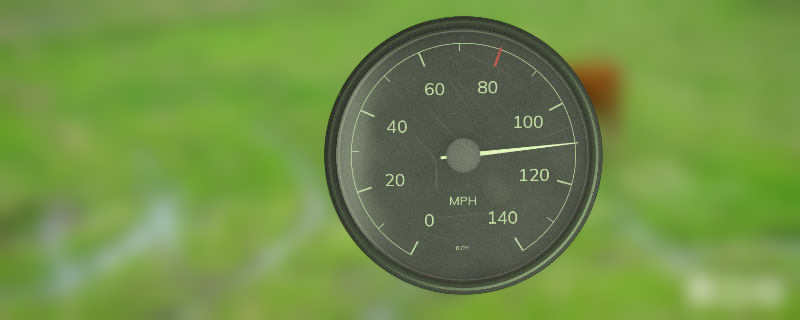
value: 110,mph
